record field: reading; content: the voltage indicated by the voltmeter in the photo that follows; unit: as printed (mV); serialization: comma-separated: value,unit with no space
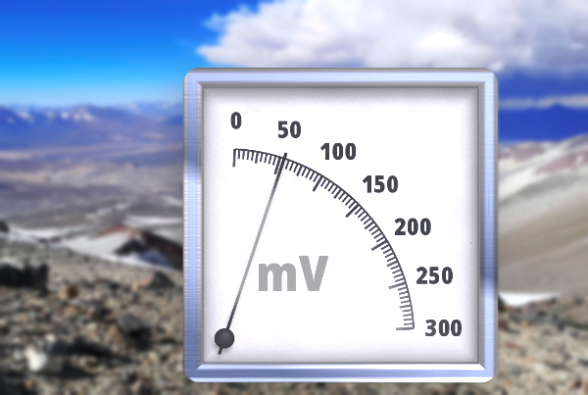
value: 55,mV
